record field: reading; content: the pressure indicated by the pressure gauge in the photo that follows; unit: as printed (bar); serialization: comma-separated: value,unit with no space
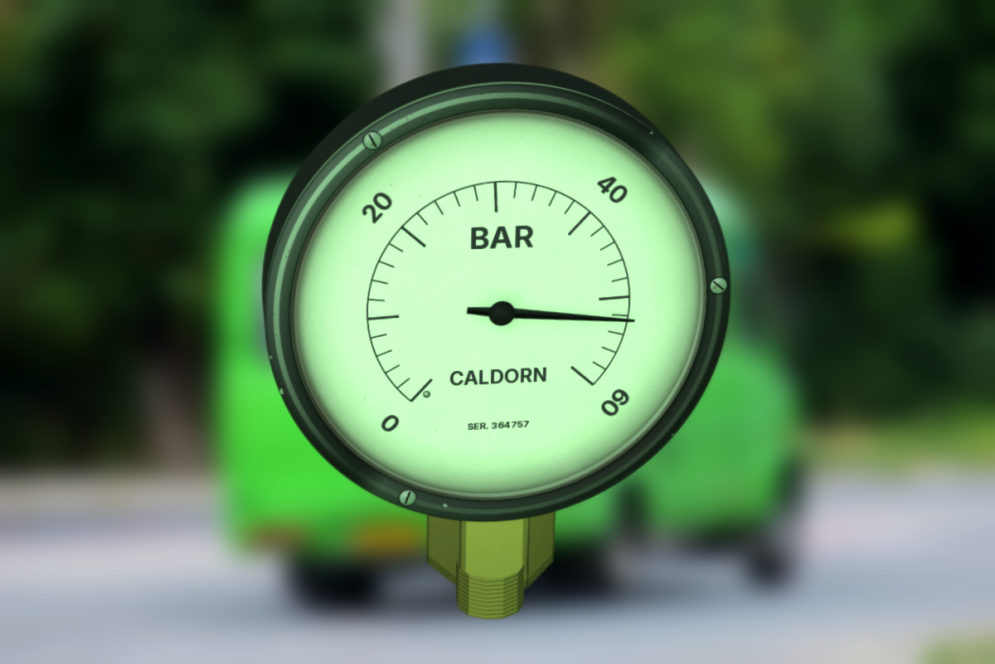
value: 52,bar
